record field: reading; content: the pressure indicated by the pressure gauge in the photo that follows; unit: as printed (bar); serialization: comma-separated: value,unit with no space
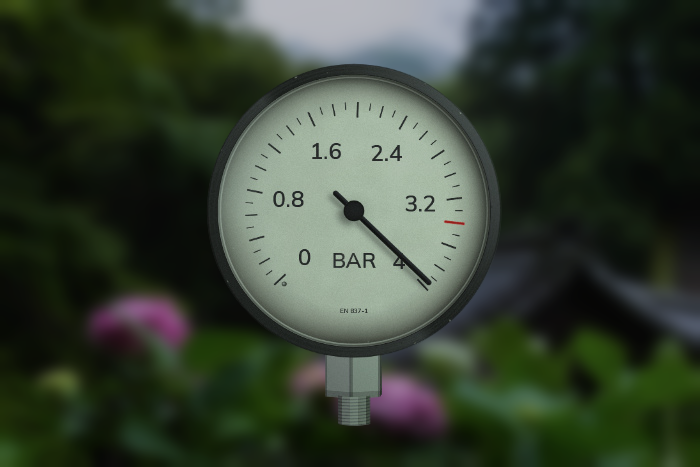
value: 3.95,bar
